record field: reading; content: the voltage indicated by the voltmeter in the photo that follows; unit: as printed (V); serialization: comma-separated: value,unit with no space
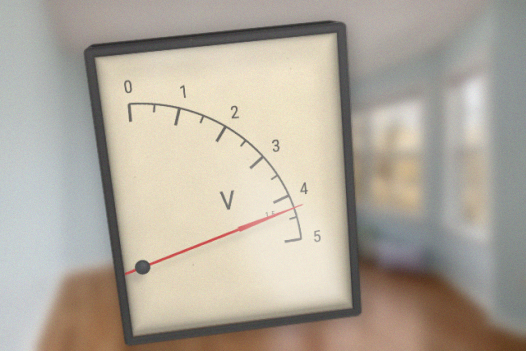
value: 4.25,V
